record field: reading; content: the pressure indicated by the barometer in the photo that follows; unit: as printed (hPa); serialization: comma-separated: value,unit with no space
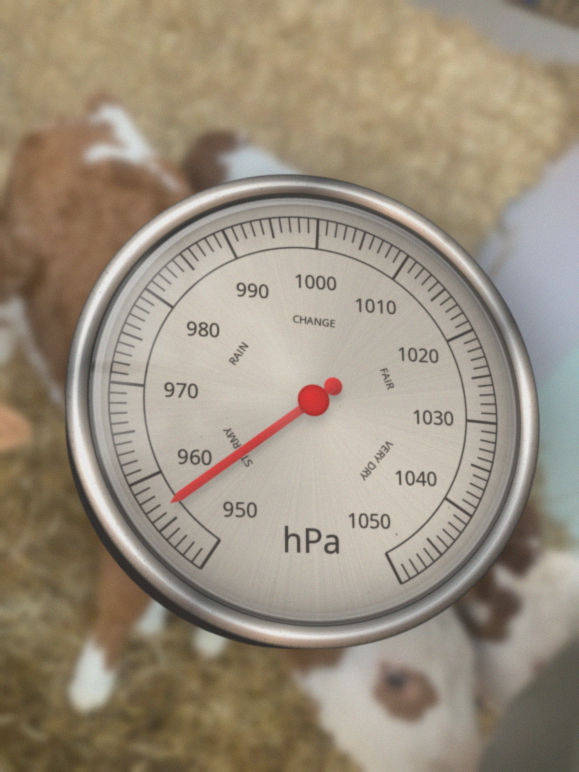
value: 956.5,hPa
